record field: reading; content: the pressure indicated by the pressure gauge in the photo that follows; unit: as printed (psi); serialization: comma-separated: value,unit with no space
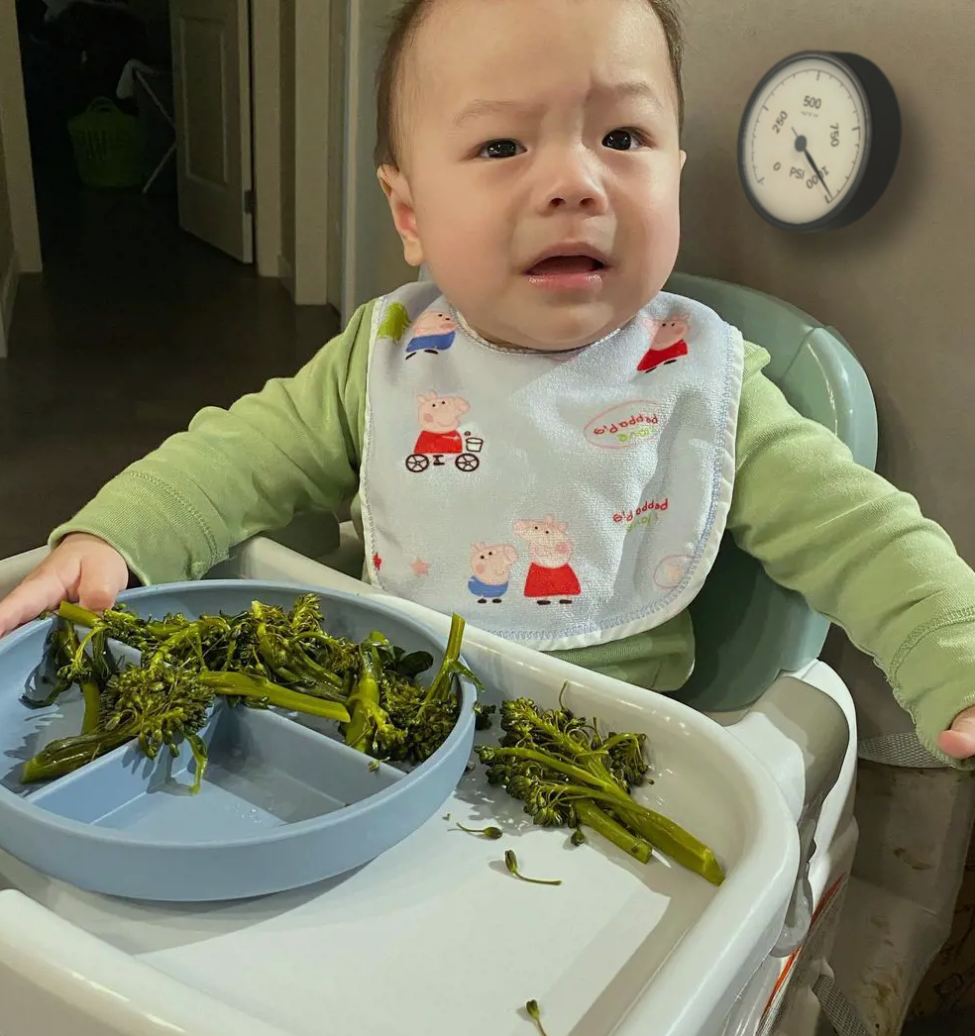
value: 975,psi
